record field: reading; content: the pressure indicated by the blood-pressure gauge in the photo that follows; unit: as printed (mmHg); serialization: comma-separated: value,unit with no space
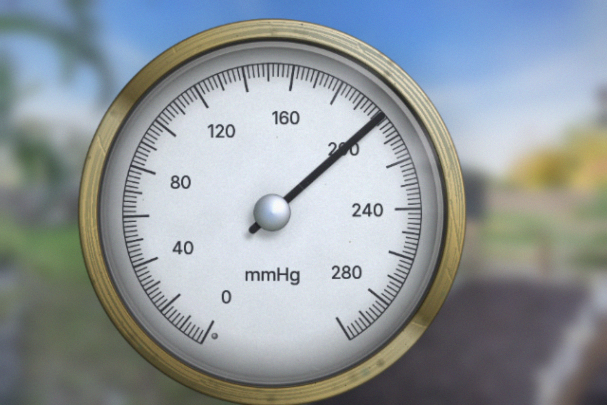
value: 200,mmHg
